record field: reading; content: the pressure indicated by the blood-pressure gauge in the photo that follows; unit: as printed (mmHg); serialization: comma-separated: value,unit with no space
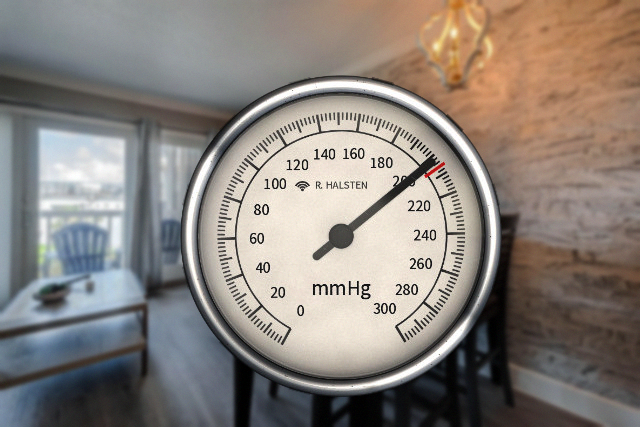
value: 202,mmHg
